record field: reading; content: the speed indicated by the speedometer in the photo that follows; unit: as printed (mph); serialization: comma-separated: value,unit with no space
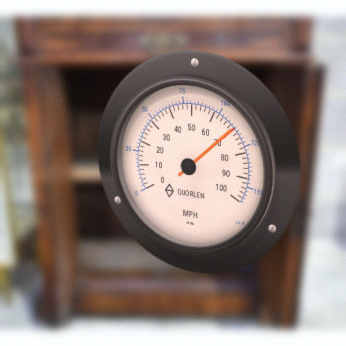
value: 70,mph
